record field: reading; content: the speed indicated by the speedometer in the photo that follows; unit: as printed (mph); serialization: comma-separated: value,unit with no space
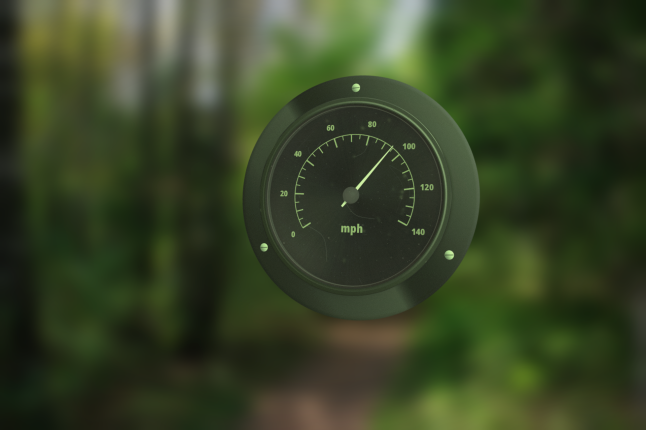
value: 95,mph
